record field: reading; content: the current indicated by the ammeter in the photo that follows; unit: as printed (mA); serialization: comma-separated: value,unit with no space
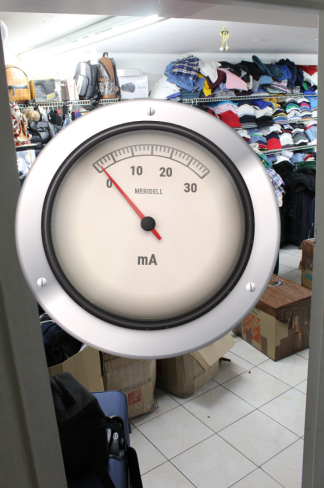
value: 1,mA
